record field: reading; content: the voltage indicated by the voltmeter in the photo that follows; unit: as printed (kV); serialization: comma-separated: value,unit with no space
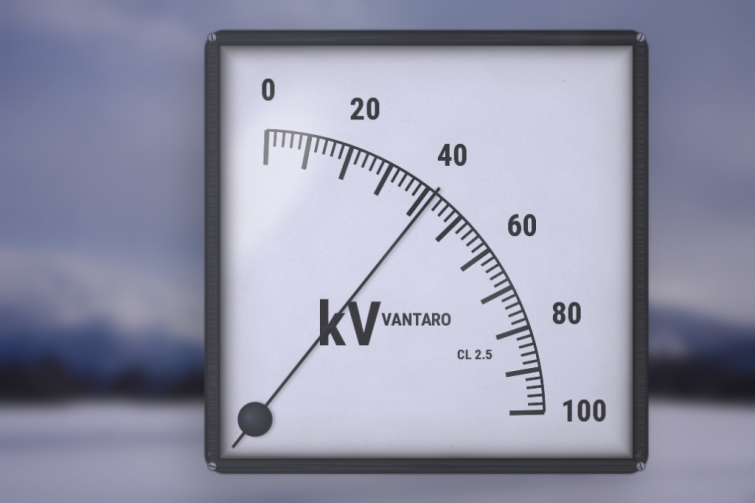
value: 42,kV
